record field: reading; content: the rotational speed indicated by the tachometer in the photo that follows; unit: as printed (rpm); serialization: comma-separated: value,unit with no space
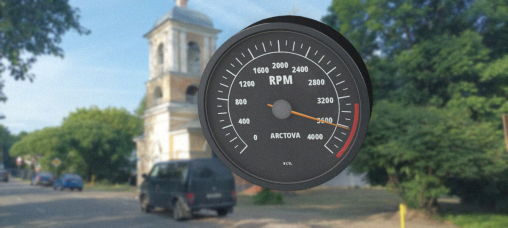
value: 3600,rpm
